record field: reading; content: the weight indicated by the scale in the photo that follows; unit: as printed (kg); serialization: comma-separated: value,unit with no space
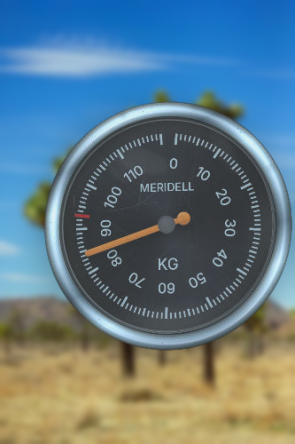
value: 84,kg
